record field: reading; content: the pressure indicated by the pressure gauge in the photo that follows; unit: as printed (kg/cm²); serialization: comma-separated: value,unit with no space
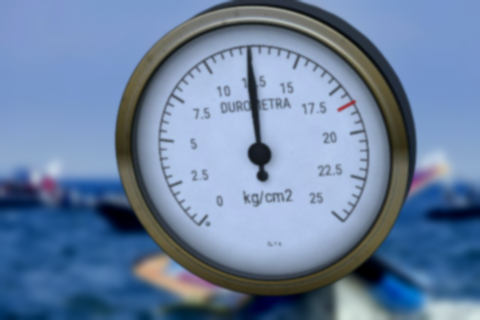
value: 12.5,kg/cm²
